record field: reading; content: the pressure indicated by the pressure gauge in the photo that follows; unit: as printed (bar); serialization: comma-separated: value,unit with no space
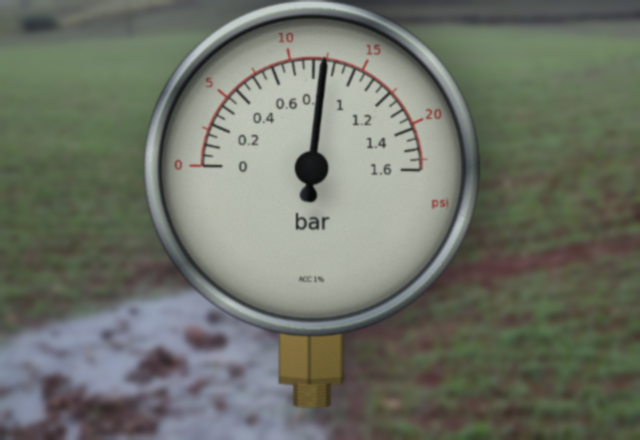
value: 0.85,bar
